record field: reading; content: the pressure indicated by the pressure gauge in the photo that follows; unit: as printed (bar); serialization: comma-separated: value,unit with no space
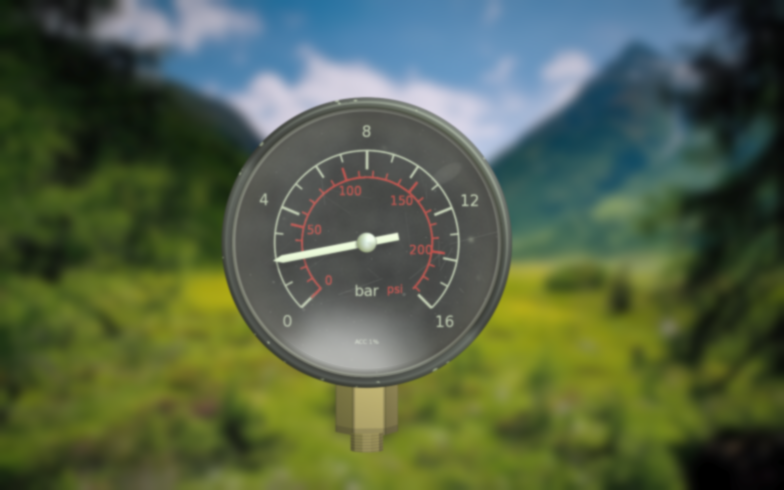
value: 2,bar
